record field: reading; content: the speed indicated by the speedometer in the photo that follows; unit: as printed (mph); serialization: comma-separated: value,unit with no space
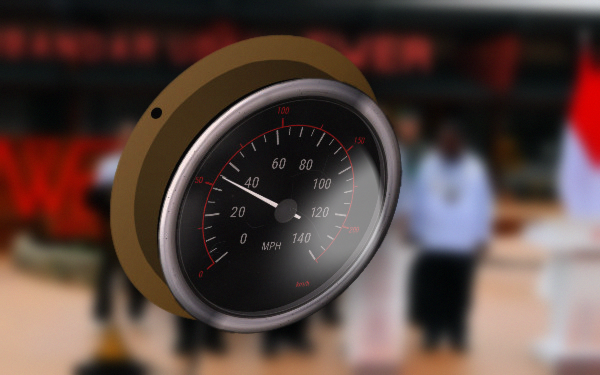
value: 35,mph
